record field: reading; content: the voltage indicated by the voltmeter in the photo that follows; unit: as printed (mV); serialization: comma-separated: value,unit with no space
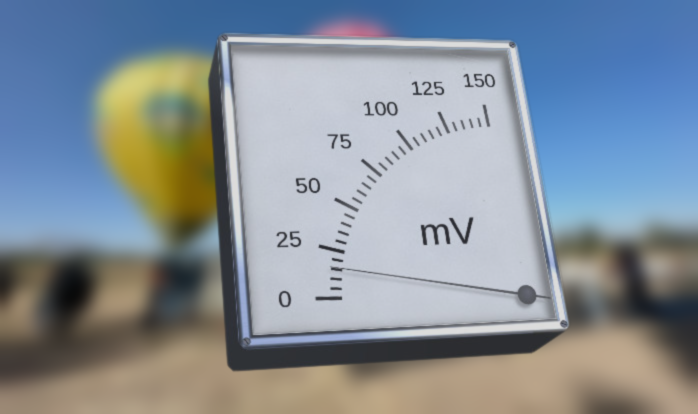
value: 15,mV
